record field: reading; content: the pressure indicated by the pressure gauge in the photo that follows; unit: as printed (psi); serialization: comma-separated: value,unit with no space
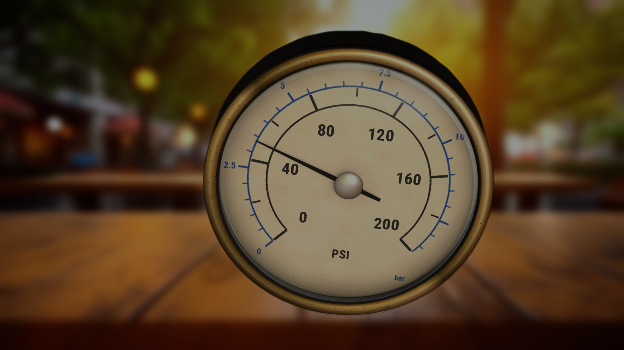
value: 50,psi
